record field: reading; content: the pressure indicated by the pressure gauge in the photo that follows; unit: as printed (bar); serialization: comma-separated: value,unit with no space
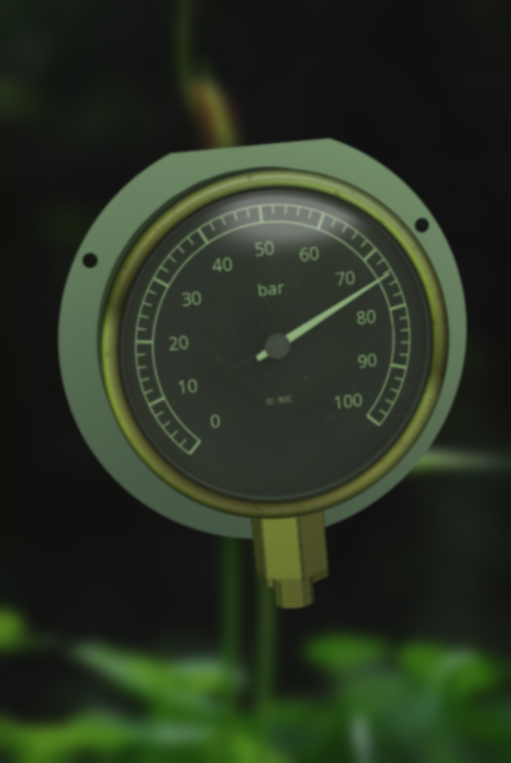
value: 74,bar
